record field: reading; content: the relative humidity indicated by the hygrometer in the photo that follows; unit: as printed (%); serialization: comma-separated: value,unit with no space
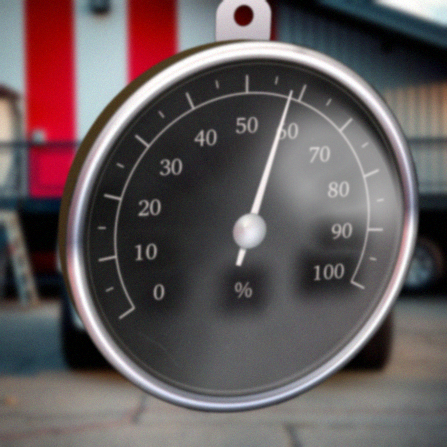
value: 57.5,%
